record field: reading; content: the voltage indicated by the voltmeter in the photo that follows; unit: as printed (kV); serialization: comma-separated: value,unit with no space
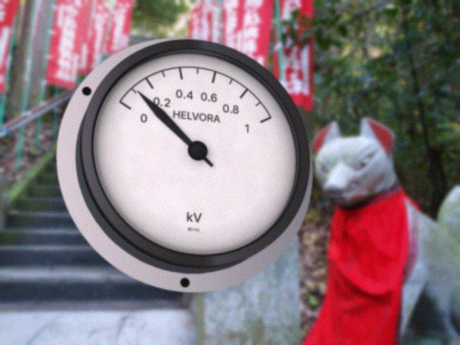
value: 0.1,kV
